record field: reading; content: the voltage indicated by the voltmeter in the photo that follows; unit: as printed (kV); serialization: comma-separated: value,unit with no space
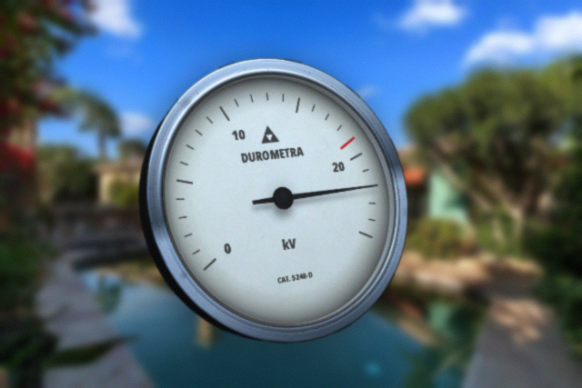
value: 22,kV
